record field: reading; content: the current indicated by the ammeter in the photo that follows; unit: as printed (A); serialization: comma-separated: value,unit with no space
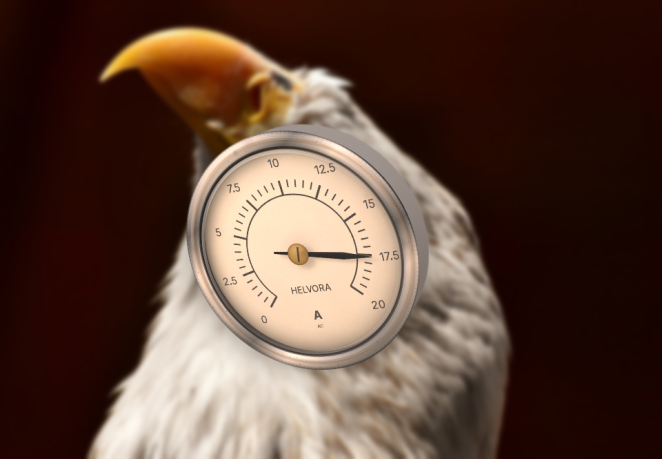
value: 17.5,A
